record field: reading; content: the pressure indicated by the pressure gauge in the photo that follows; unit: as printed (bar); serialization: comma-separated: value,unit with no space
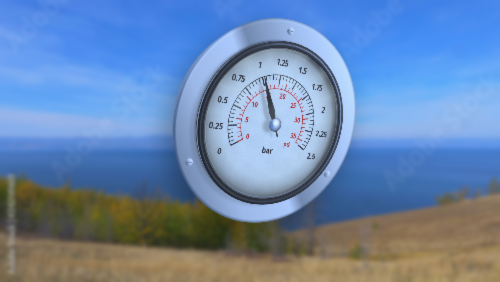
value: 1,bar
